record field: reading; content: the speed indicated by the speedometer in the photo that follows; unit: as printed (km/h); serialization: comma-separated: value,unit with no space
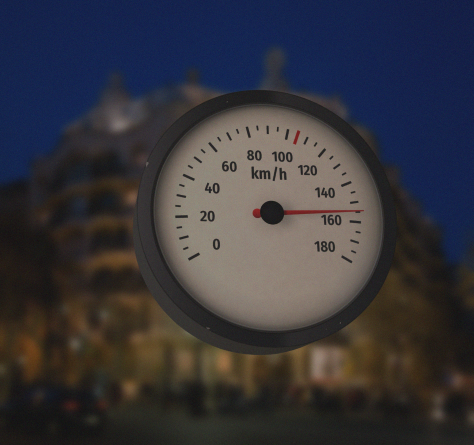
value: 155,km/h
